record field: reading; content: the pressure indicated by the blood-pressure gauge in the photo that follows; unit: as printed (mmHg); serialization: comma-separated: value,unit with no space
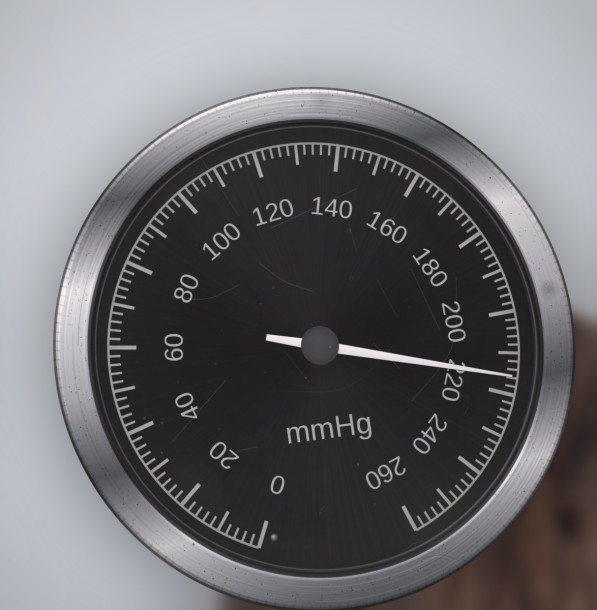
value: 216,mmHg
